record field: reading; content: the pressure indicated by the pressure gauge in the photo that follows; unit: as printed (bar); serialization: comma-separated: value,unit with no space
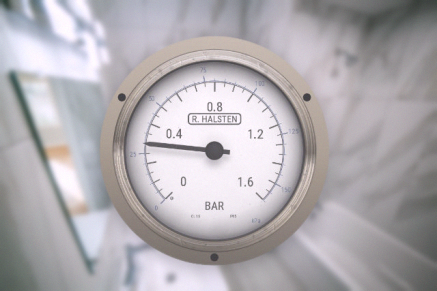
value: 0.3,bar
